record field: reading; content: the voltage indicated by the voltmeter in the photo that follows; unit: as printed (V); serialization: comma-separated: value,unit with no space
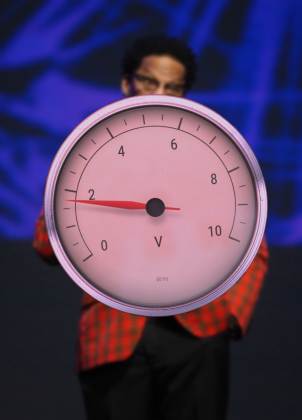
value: 1.75,V
